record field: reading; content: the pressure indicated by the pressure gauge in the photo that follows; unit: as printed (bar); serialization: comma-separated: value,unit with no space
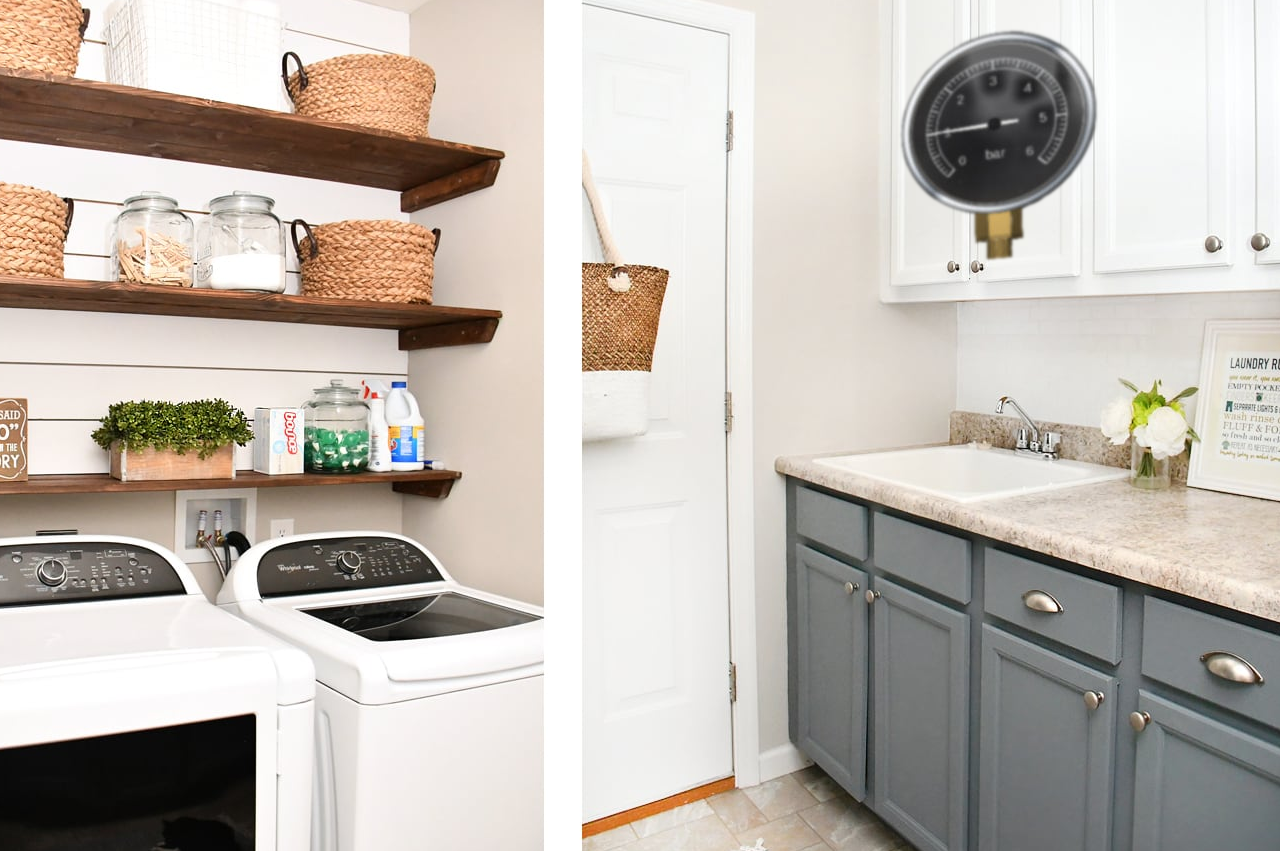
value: 1,bar
